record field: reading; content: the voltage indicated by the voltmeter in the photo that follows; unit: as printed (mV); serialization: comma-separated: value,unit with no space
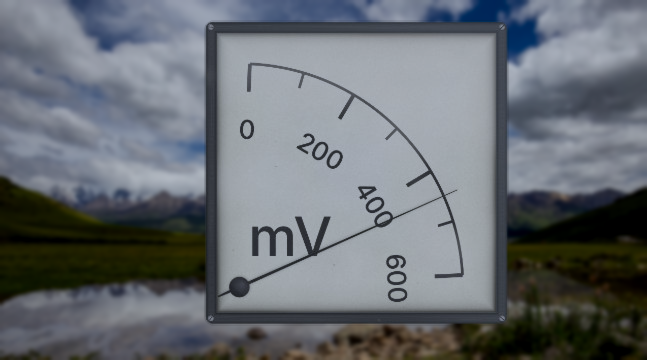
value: 450,mV
